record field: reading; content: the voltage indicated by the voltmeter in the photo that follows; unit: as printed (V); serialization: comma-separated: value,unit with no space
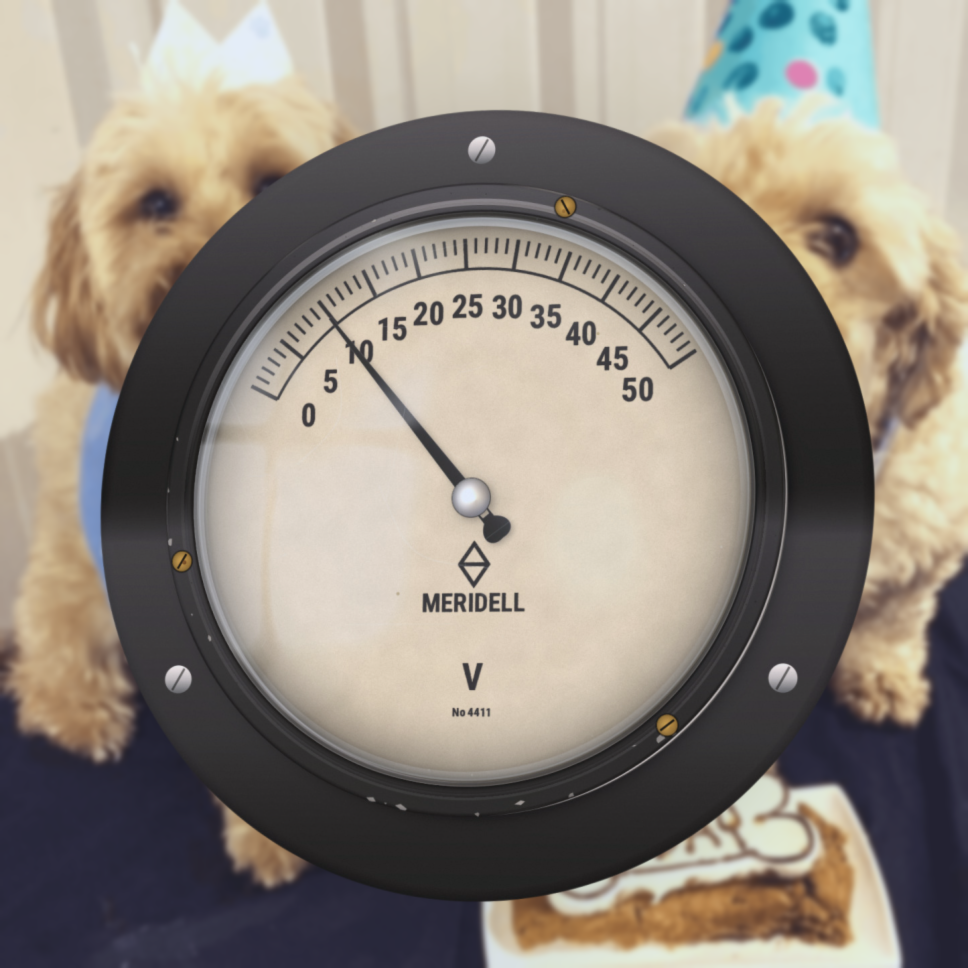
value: 10,V
